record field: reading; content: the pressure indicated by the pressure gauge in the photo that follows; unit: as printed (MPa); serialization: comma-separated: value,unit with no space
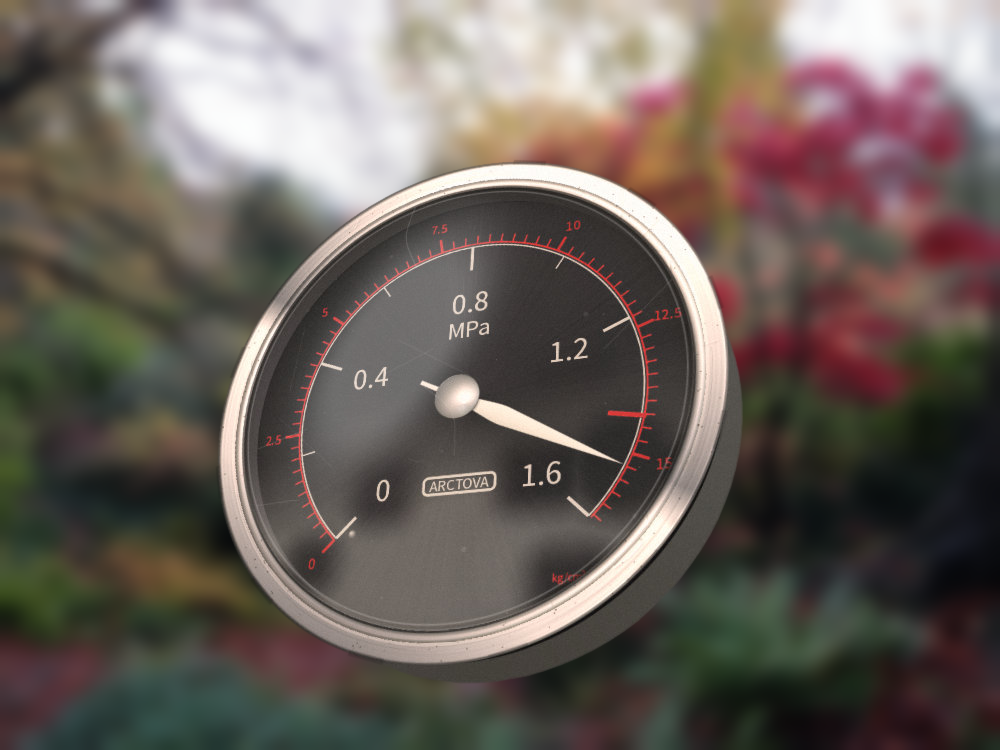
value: 1.5,MPa
